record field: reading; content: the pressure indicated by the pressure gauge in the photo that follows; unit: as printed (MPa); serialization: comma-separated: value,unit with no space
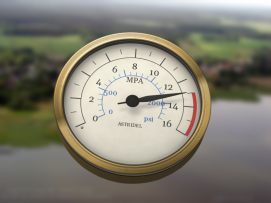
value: 13,MPa
